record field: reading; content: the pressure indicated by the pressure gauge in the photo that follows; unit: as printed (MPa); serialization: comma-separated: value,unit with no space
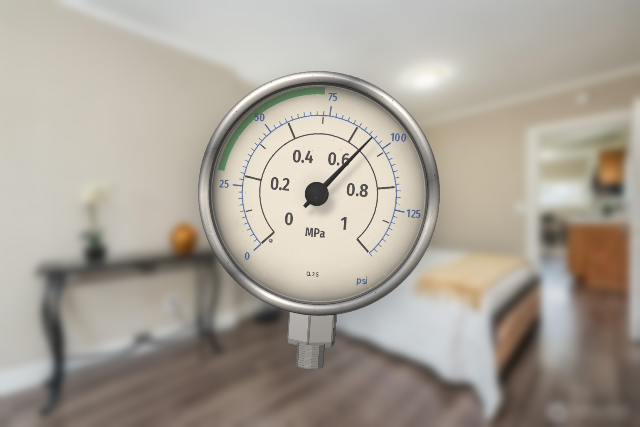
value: 0.65,MPa
